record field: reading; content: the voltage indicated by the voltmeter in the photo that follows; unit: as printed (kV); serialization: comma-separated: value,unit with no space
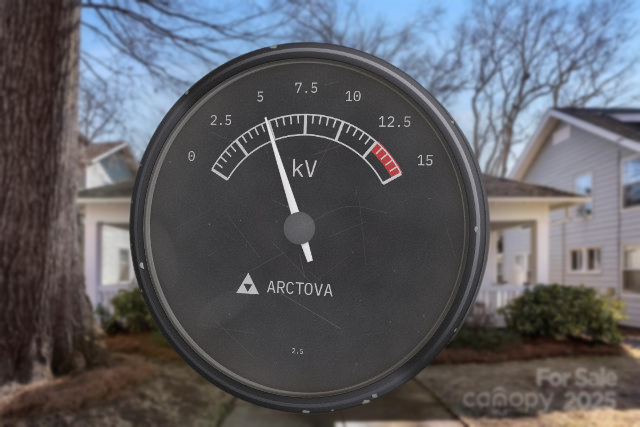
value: 5,kV
